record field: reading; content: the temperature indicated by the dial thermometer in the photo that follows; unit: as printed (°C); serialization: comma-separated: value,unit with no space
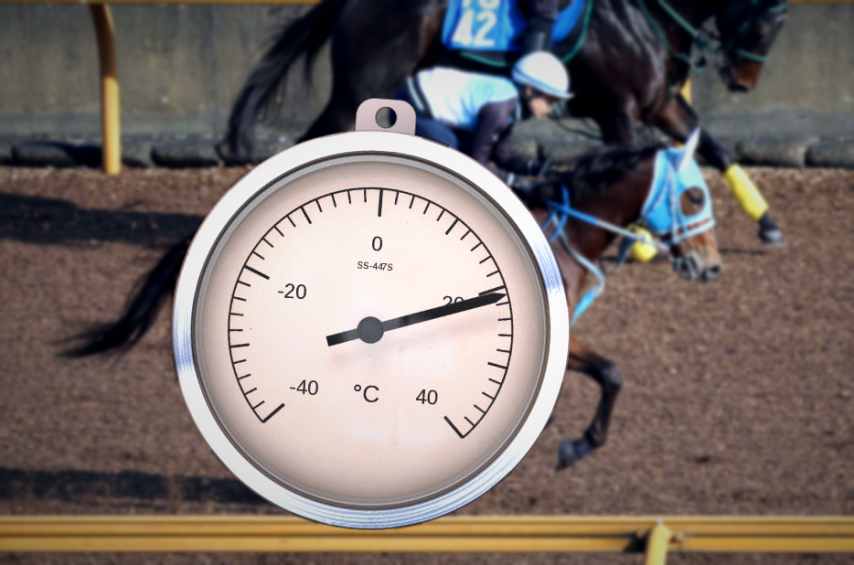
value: 21,°C
